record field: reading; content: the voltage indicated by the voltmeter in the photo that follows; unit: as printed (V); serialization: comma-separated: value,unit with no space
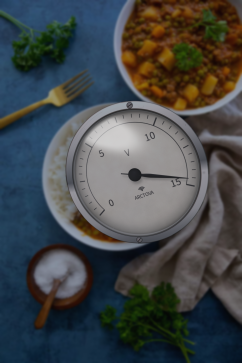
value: 14.5,V
